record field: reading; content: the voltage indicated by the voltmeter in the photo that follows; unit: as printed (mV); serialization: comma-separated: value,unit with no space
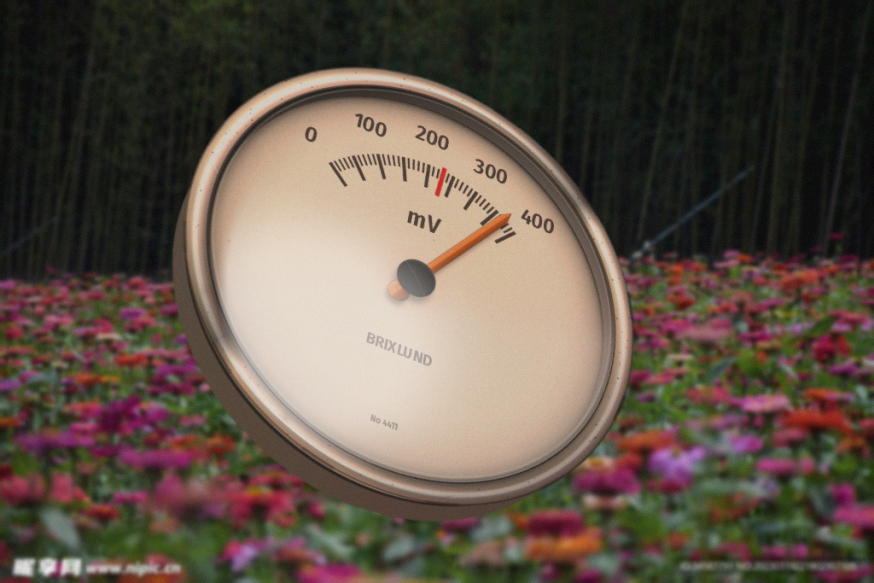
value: 370,mV
